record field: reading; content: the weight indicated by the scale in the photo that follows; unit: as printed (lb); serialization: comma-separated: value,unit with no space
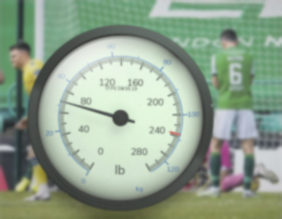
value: 70,lb
